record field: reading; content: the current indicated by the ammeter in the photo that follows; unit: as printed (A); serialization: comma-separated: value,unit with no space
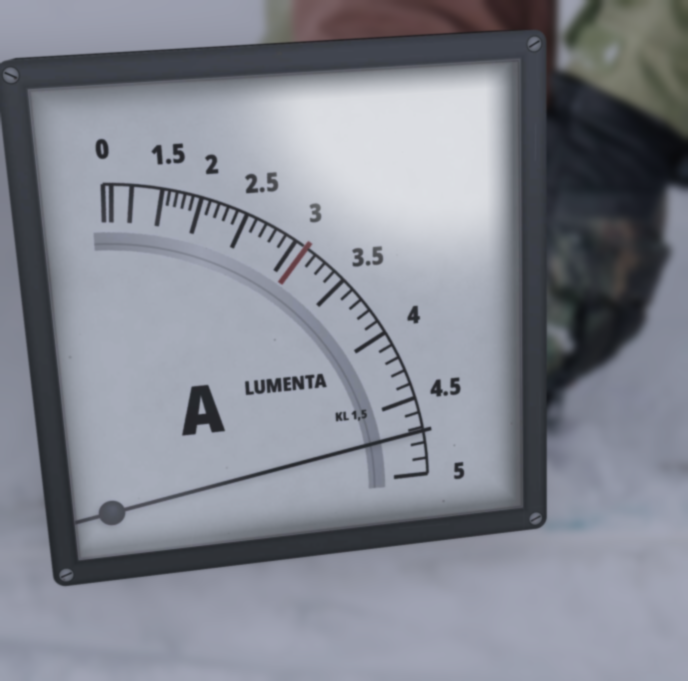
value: 4.7,A
